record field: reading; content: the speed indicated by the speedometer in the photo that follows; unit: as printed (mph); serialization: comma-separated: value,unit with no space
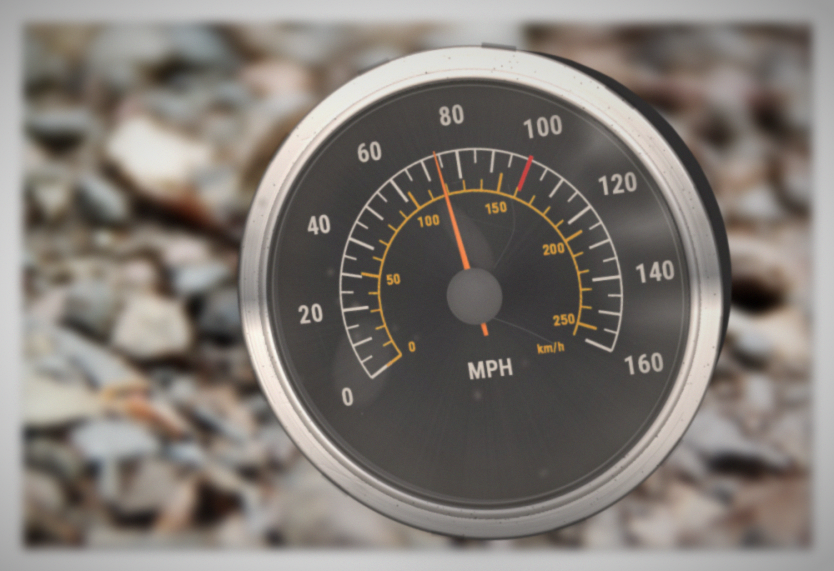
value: 75,mph
